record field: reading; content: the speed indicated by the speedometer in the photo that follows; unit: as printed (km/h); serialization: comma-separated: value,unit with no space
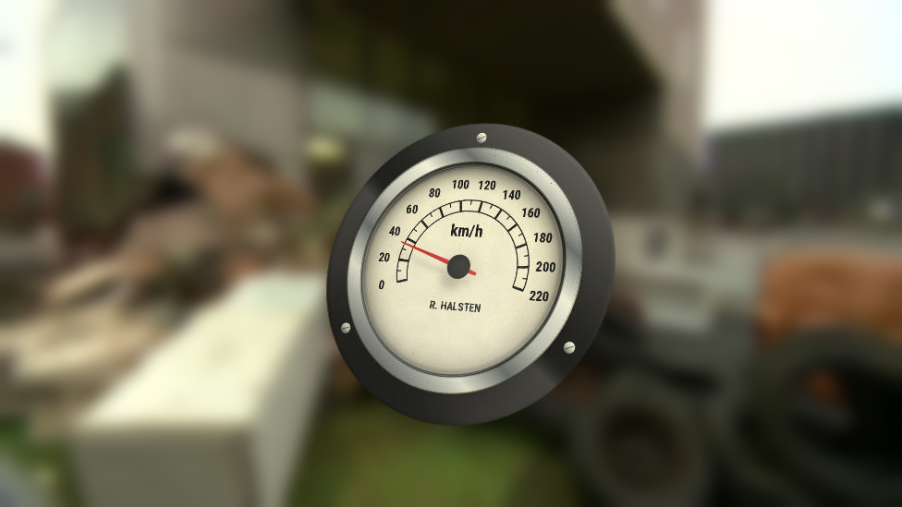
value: 35,km/h
